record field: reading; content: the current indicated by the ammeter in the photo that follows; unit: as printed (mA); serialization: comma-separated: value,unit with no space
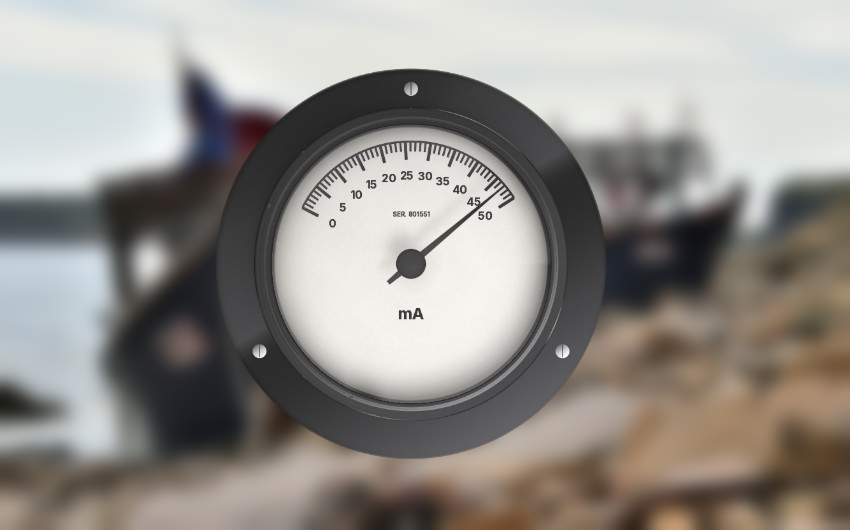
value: 47,mA
